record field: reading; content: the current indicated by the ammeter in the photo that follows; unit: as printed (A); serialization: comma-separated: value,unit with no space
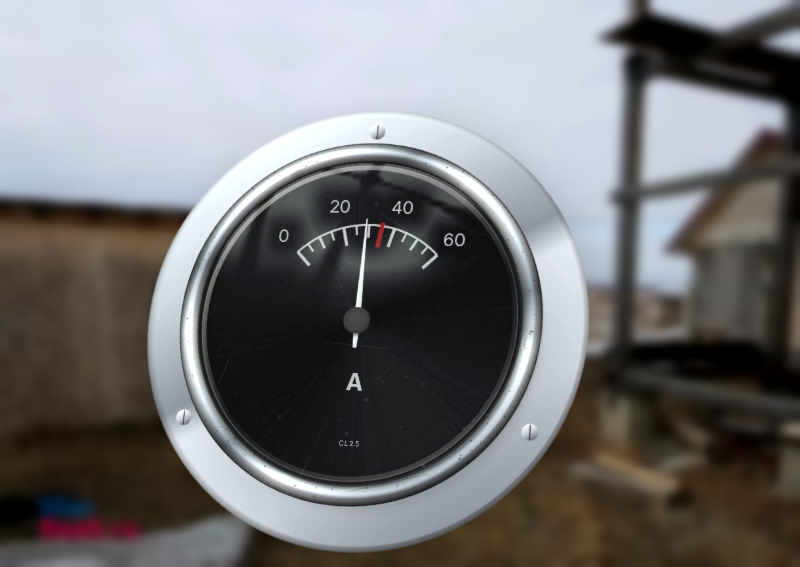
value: 30,A
